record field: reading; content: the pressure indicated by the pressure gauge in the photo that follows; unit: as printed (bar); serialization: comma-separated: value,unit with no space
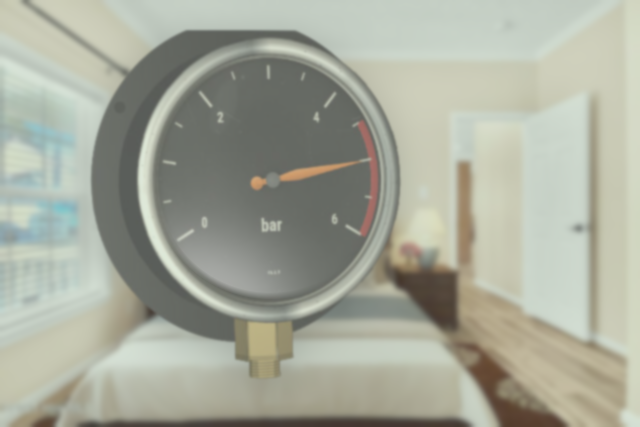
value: 5,bar
